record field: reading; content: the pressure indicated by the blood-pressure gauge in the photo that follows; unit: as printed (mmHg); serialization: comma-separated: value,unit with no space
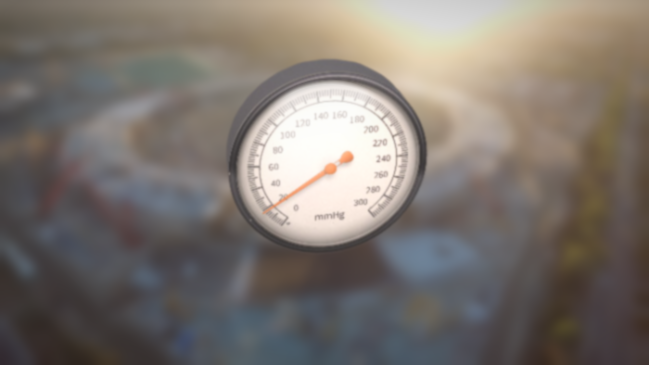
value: 20,mmHg
